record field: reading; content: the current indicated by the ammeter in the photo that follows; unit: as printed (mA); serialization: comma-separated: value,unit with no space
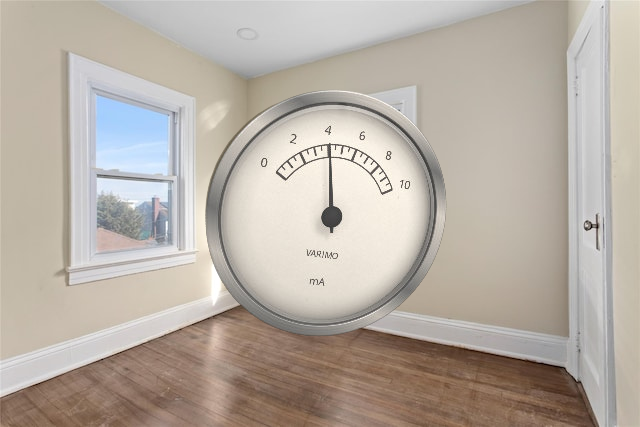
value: 4,mA
